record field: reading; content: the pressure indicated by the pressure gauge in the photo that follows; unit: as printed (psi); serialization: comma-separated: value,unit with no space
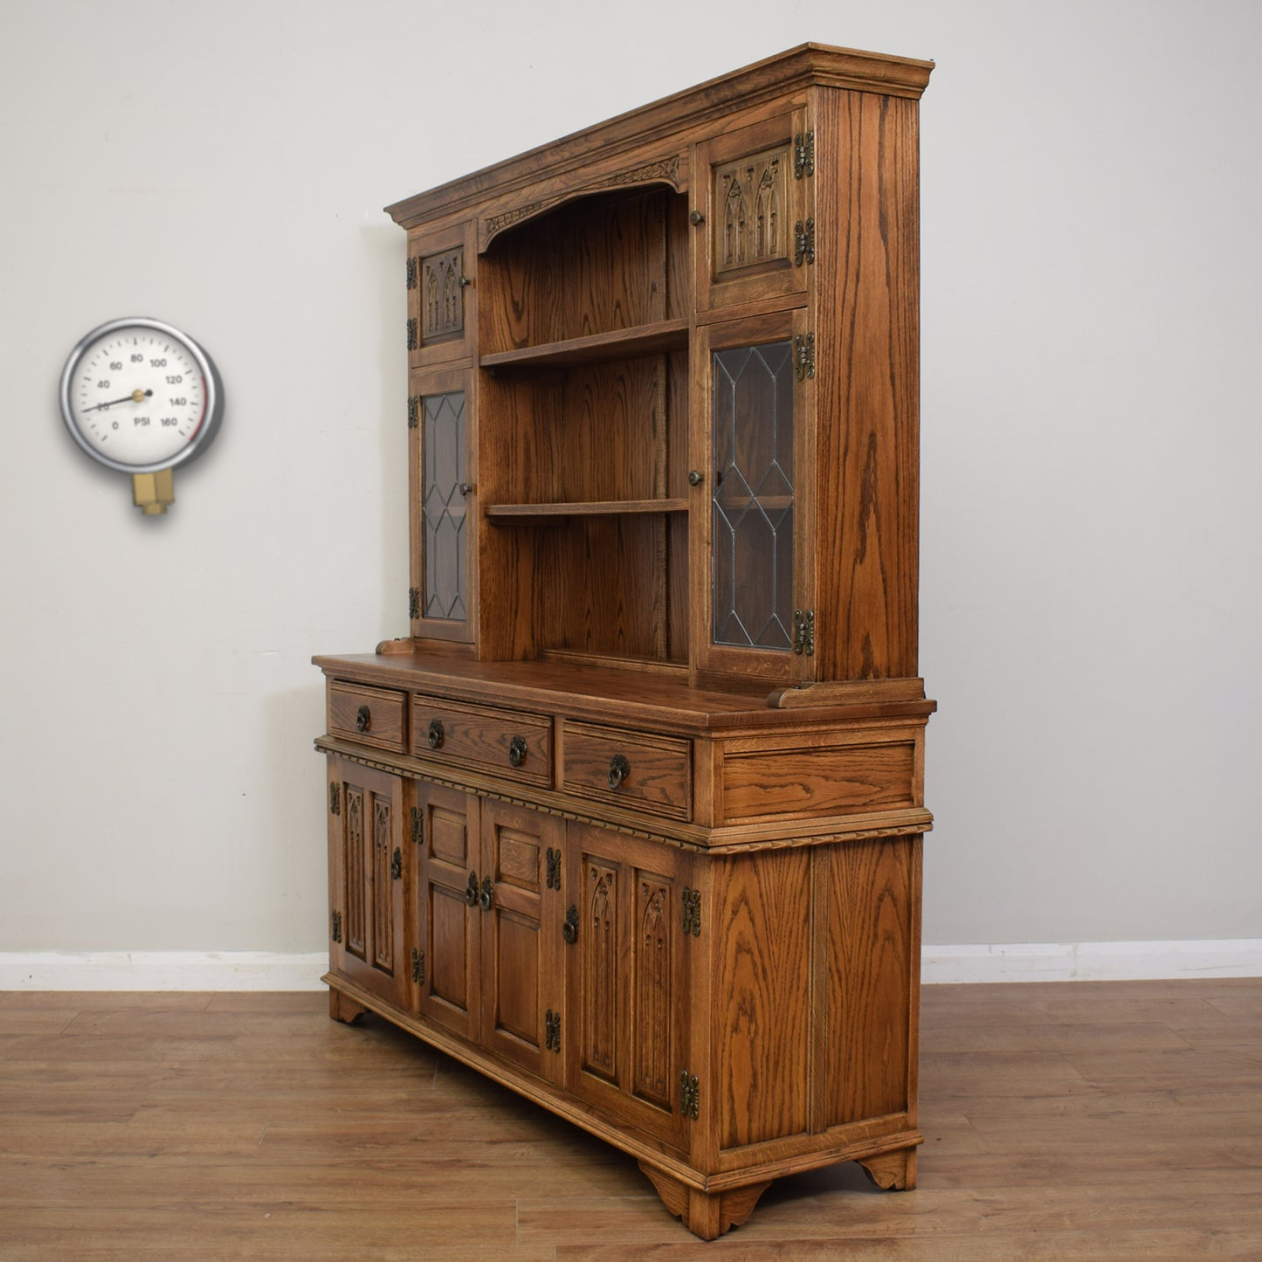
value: 20,psi
